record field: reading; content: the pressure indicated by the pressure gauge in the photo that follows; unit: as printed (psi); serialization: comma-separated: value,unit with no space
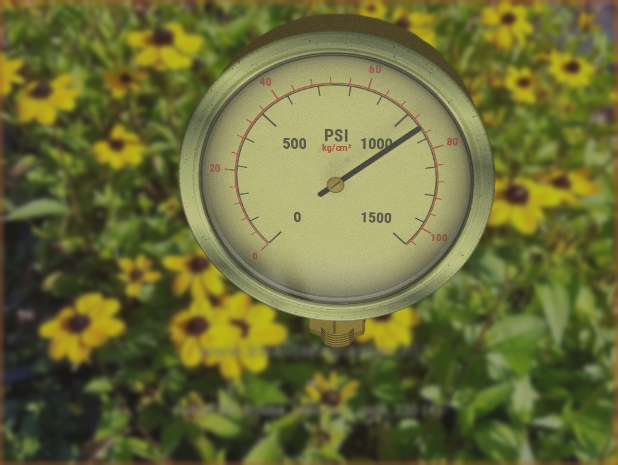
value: 1050,psi
